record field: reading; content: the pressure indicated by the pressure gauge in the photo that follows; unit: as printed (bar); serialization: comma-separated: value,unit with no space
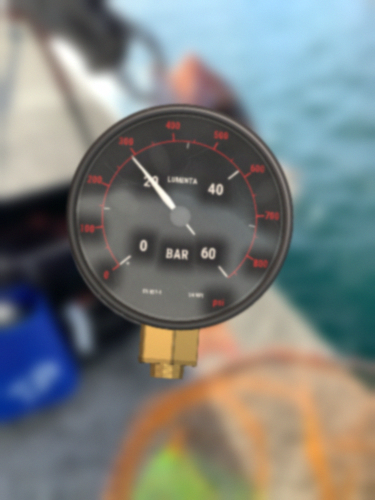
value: 20,bar
